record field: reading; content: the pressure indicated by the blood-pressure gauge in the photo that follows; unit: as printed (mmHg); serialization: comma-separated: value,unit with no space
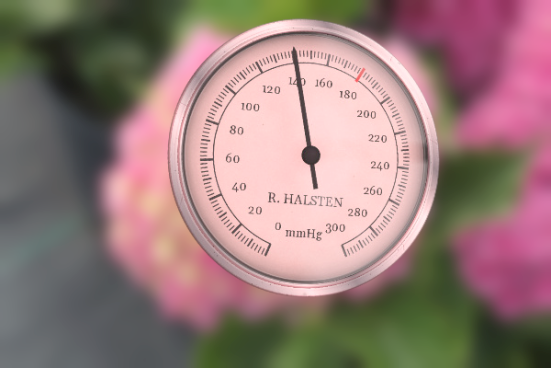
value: 140,mmHg
